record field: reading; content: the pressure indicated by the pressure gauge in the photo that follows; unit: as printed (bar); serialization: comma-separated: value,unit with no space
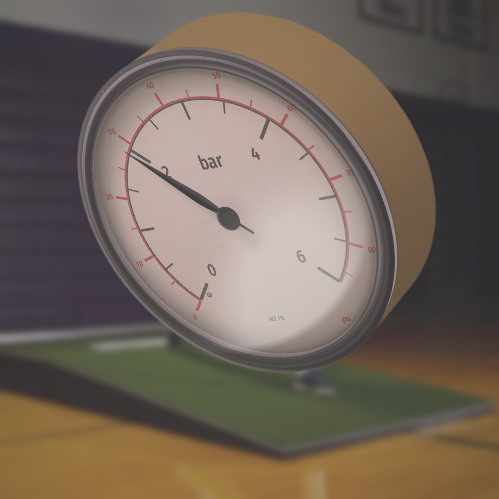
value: 2,bar
